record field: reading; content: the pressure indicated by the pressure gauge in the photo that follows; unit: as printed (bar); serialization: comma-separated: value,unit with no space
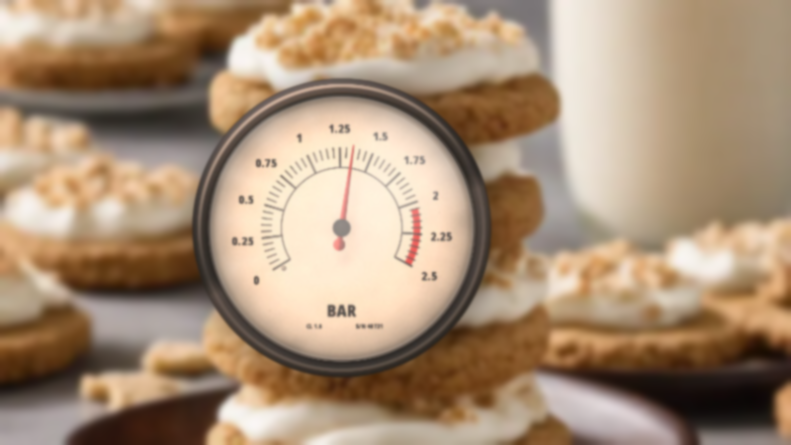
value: 1.35,bar
